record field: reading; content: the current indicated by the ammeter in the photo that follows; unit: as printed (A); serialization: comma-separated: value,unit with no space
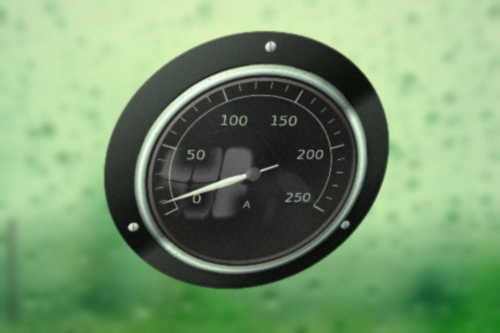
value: 10,A
